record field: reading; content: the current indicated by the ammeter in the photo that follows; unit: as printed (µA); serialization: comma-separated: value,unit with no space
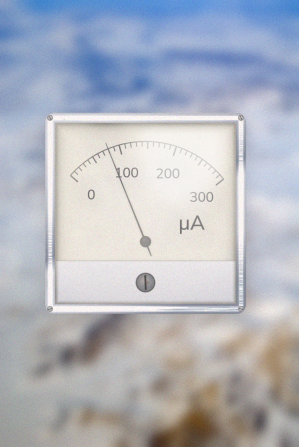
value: 80,µA
